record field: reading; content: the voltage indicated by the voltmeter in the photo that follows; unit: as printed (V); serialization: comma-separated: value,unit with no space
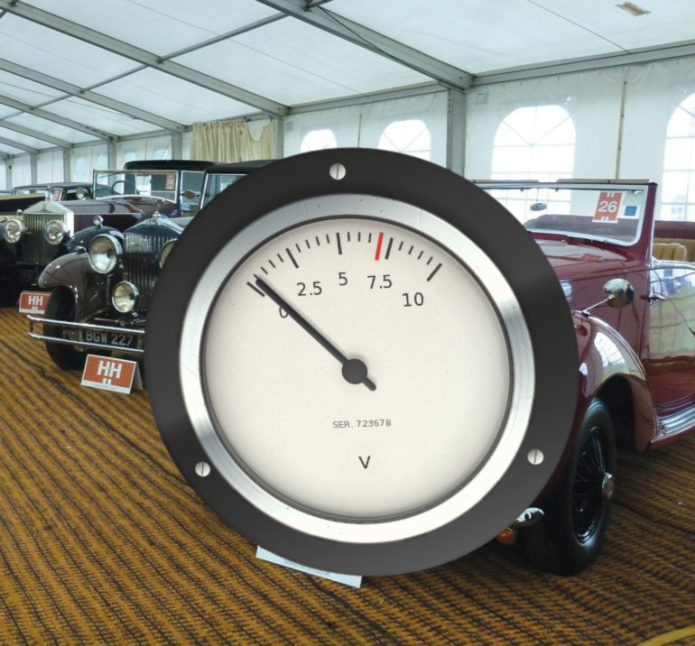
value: 0.5,V
